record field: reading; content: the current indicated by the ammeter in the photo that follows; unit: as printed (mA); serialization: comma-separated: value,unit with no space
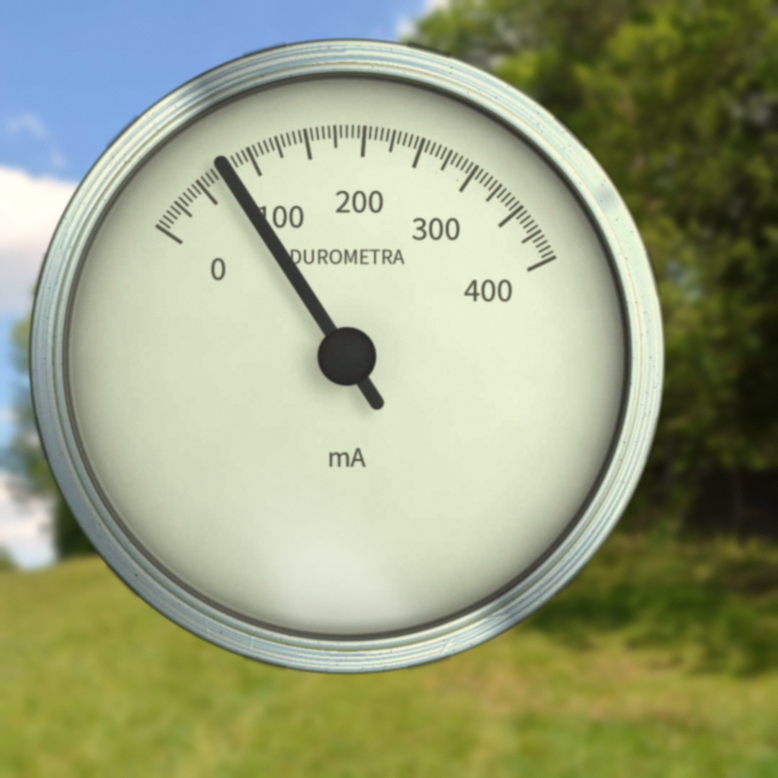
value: 75,mA
